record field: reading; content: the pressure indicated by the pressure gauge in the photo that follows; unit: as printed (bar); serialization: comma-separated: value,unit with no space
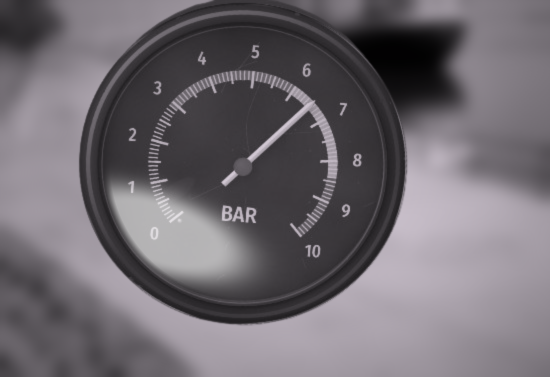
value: 6.5,bar
